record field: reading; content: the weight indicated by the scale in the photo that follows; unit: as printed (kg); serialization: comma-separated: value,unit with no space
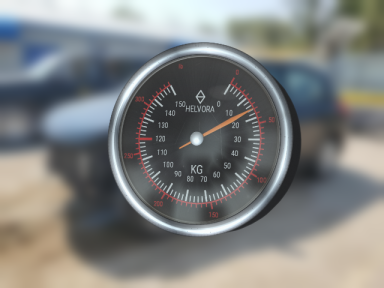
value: 16,kg
